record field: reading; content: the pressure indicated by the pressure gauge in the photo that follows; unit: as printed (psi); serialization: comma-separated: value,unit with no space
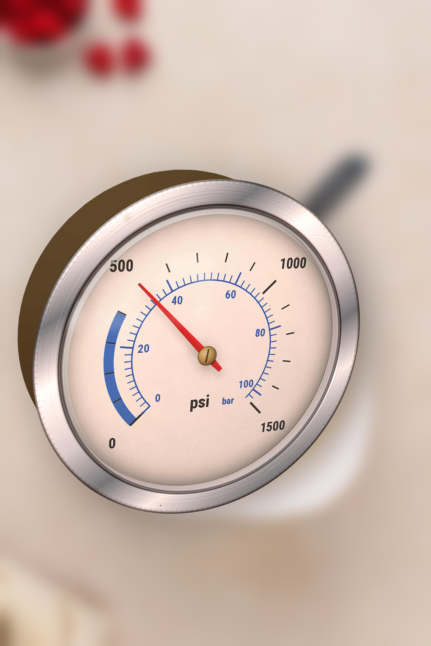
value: 500,psi
